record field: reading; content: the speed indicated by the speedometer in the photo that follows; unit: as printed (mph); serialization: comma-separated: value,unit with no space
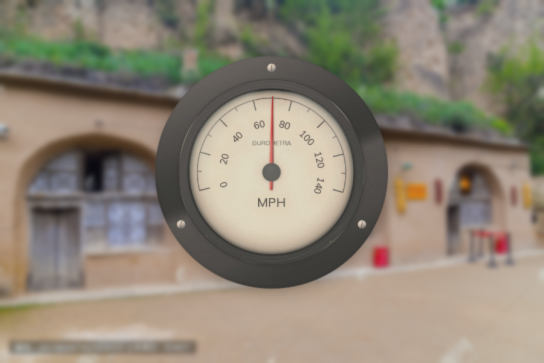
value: 70,mph
